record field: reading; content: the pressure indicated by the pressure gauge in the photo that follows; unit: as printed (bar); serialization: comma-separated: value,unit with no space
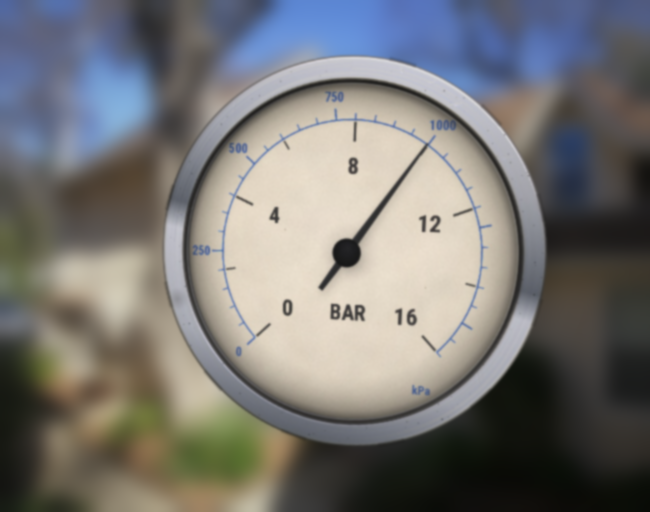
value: 10,bar
